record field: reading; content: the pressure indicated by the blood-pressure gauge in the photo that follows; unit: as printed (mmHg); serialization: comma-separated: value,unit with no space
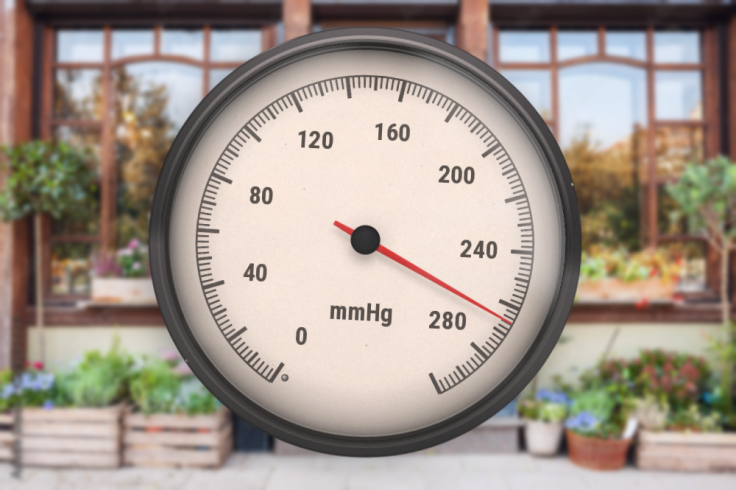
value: 266,mmHg
